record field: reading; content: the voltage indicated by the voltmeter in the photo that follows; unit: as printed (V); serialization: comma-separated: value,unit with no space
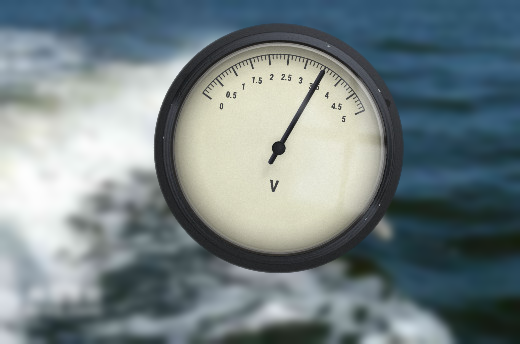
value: 3.5,V
